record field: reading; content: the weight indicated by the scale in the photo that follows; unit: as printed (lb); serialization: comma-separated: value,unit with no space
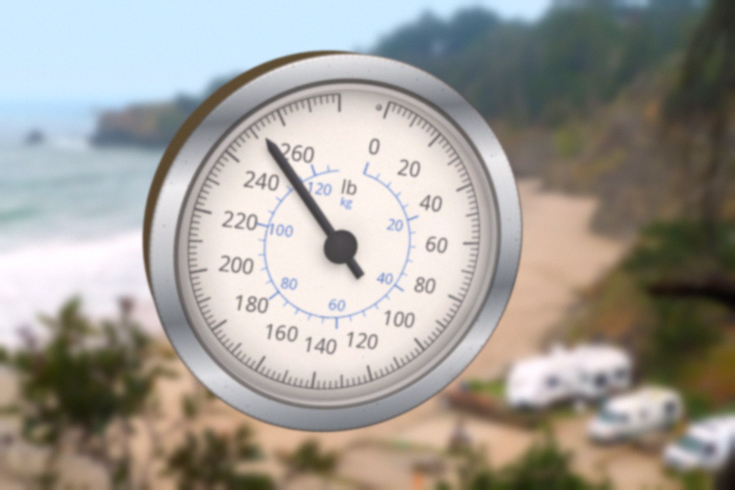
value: 252,lb
